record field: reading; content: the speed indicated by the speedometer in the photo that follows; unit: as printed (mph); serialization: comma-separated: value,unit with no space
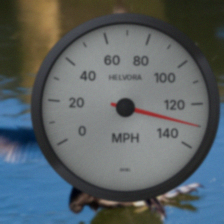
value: 130,mph
